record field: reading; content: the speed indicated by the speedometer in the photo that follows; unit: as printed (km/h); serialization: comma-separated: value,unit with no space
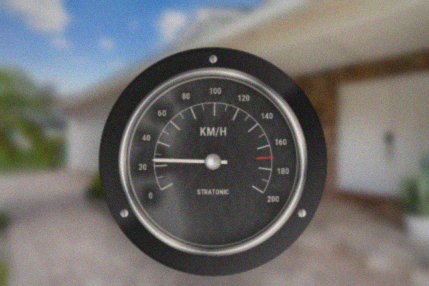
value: 25,km/h
